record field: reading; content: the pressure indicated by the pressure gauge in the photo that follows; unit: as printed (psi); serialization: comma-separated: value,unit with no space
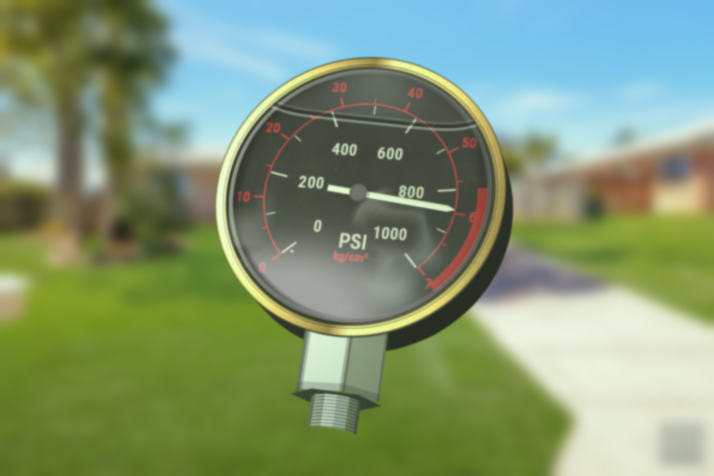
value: 850,psi
